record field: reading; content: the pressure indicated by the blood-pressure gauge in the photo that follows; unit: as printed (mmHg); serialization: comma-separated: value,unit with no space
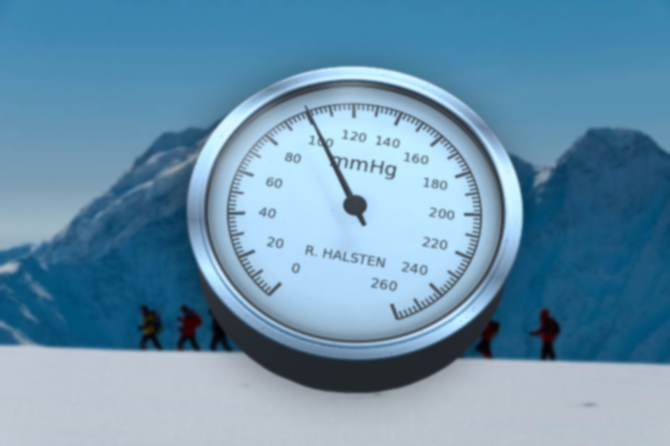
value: 100,mmHg
